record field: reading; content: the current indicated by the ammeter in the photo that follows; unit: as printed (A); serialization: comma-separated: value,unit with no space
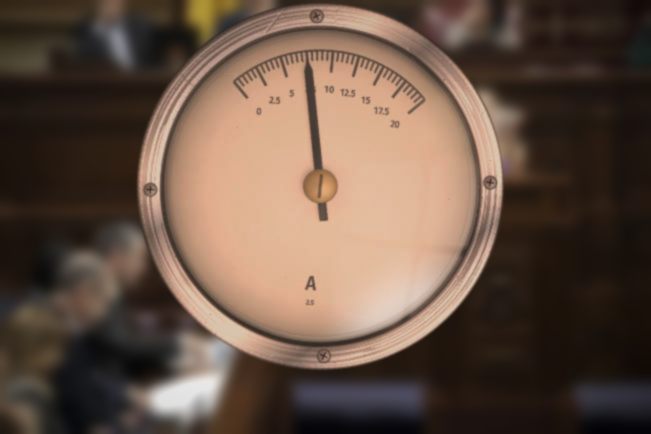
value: 7.5,A
